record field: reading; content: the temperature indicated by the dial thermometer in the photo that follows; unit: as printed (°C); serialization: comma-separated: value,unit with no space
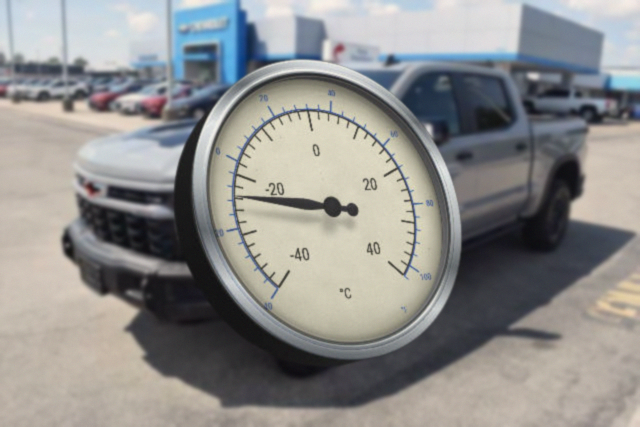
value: -24,°C
